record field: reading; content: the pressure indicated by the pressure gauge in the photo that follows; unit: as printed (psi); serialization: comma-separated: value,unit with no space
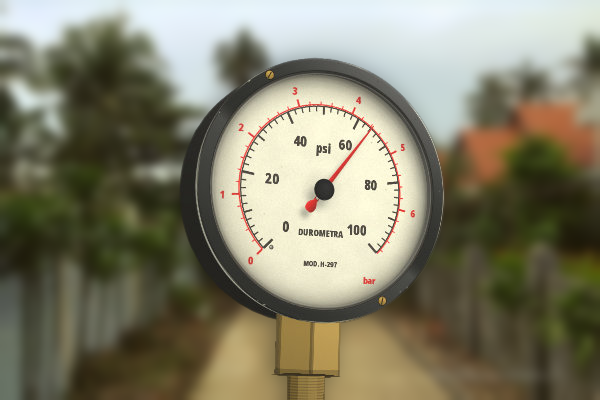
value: 64,psi
